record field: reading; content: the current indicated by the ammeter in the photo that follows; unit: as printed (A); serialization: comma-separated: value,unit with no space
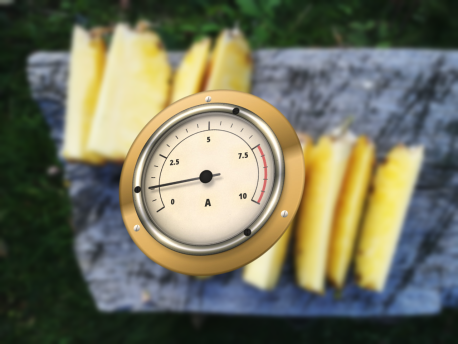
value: 1,A
